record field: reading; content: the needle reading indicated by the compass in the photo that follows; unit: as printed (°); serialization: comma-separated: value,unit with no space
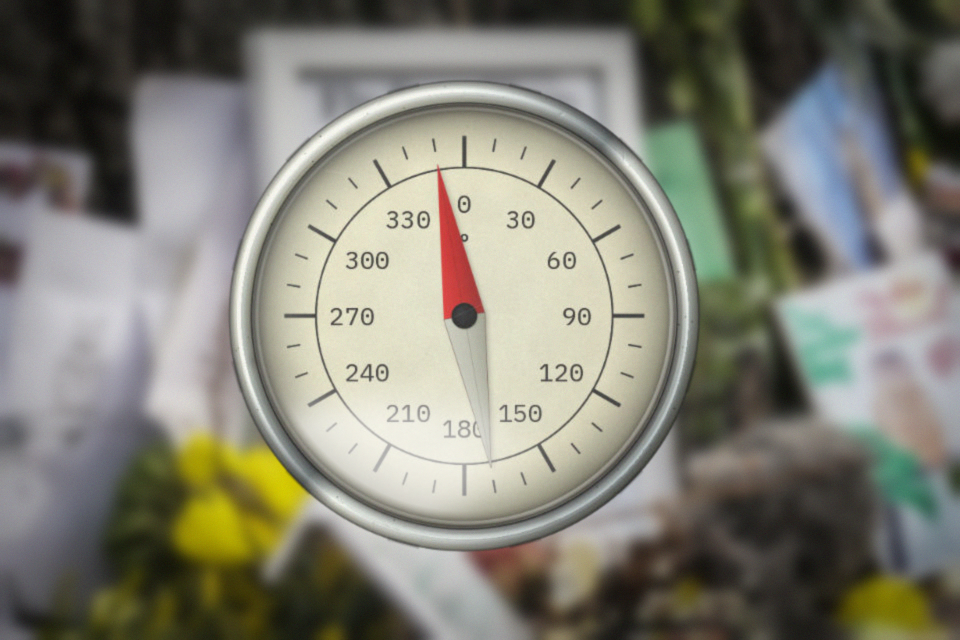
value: 350,°
